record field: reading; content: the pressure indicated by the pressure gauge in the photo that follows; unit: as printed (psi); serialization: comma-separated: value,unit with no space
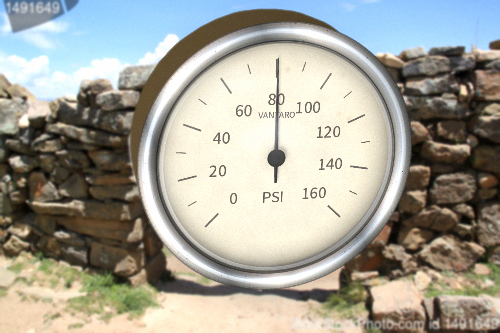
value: 80,psi
